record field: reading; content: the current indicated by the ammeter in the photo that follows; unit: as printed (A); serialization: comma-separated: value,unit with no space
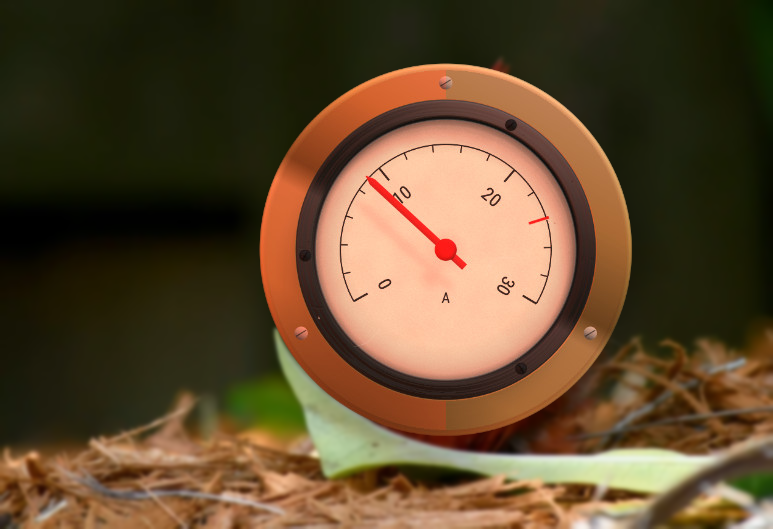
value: 9,A
